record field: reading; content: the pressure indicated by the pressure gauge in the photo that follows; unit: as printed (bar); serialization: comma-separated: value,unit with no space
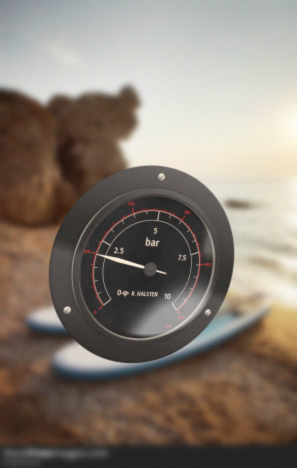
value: 2,bar
